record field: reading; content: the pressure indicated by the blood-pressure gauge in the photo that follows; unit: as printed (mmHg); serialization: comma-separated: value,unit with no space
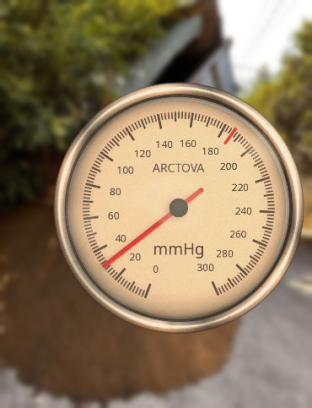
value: 30,mmHg
